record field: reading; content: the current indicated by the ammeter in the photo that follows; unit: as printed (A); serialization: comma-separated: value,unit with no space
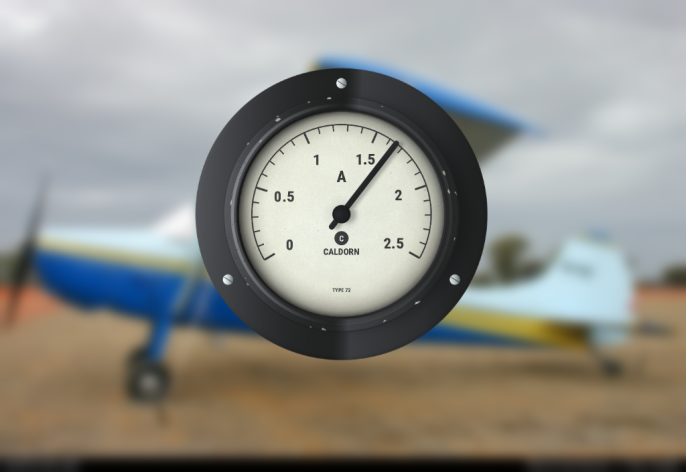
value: 1.65,A
